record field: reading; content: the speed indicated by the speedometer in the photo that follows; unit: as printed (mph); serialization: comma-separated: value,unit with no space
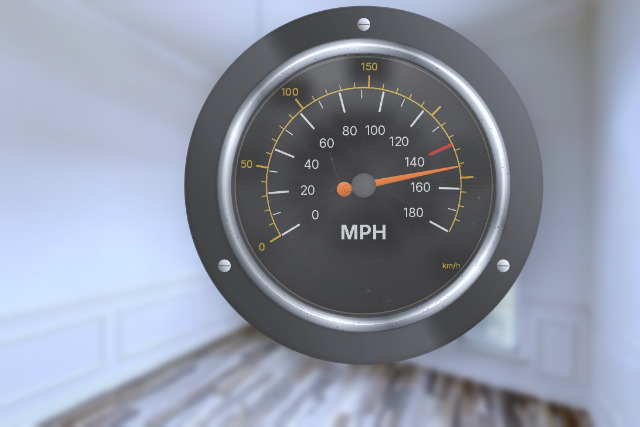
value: 150,mph
